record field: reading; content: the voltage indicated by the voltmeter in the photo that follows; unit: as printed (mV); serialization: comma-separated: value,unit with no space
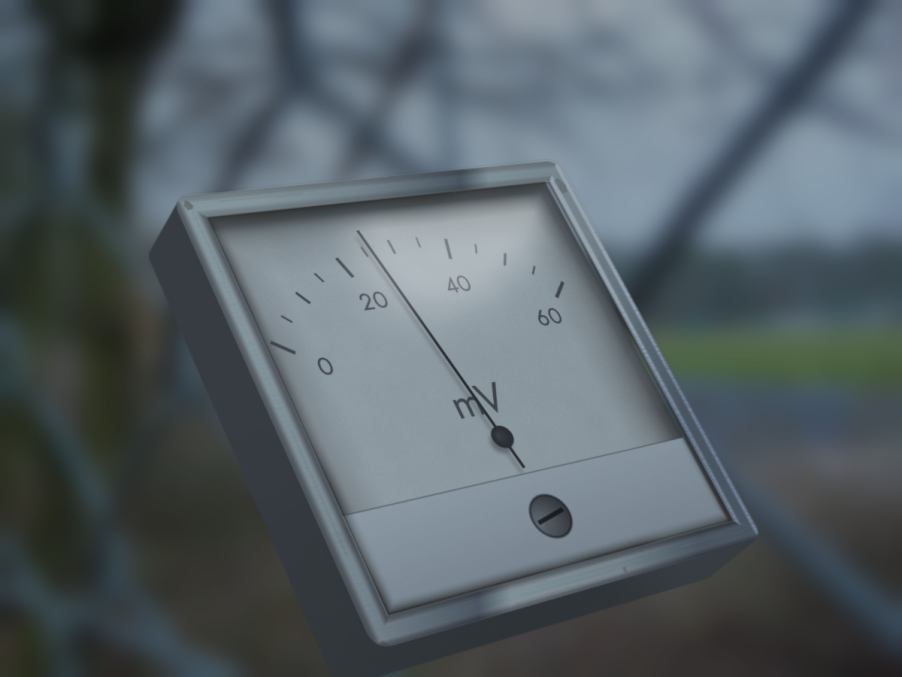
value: 25,mV
